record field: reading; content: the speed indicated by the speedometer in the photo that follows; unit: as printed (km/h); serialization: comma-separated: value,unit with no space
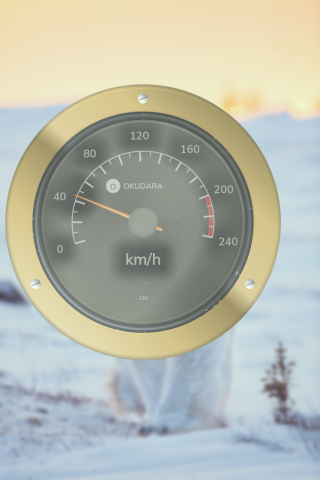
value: 45,km/h
